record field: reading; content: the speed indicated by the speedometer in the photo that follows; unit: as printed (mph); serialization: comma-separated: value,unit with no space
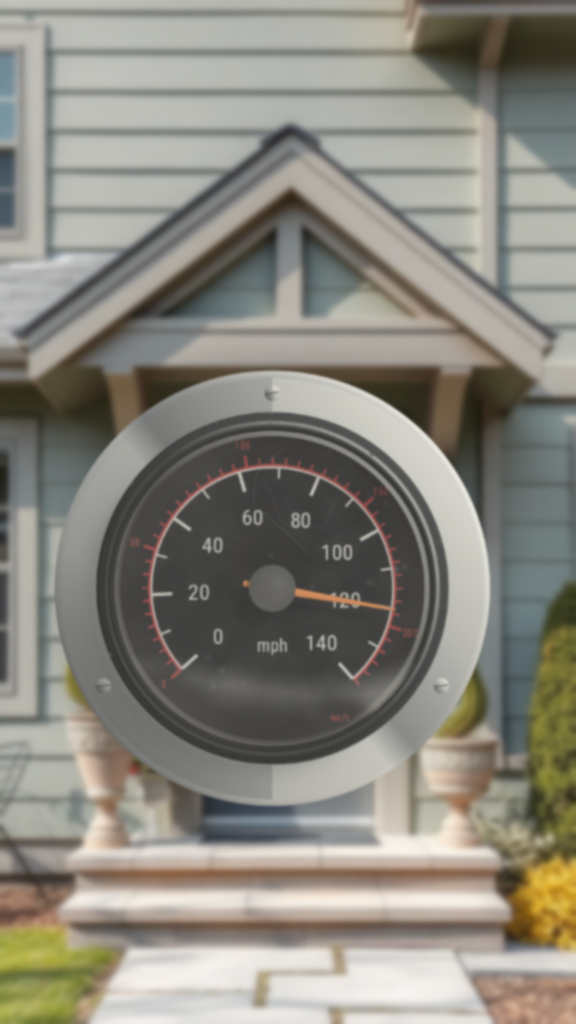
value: 120,mph
